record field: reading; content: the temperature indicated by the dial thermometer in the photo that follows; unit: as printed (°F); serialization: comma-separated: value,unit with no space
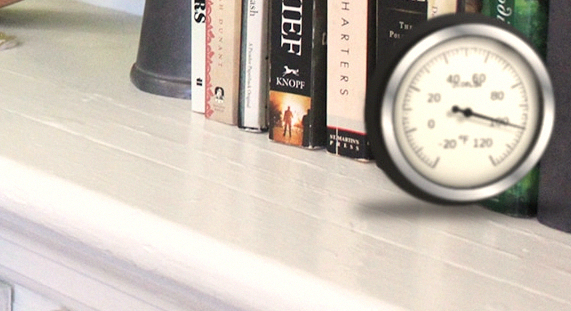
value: 100,°F
